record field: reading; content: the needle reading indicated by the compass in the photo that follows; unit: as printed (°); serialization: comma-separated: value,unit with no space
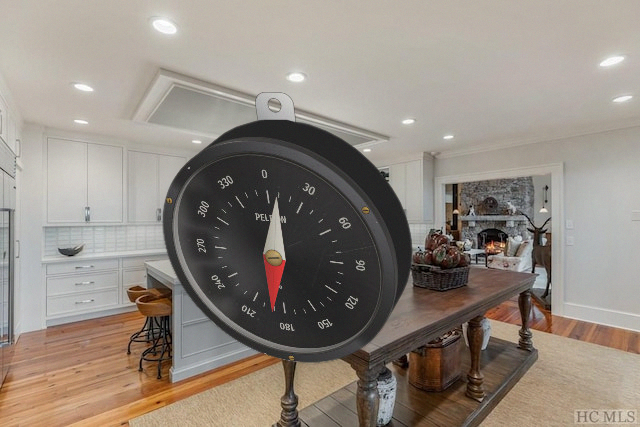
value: 190,°
